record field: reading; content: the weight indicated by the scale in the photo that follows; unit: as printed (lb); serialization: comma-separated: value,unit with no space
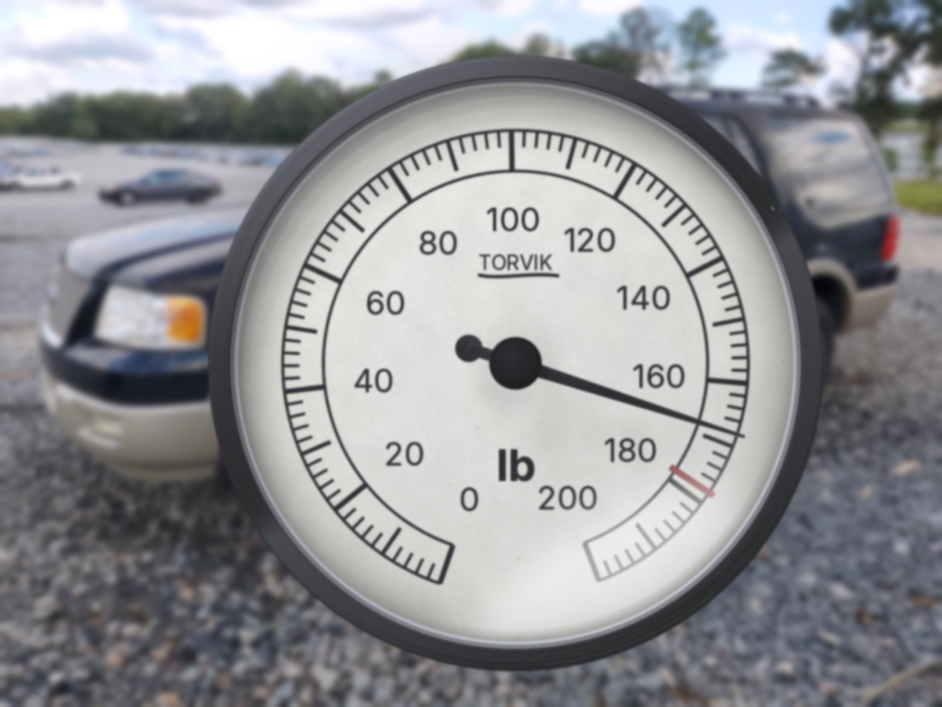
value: 168,lb
